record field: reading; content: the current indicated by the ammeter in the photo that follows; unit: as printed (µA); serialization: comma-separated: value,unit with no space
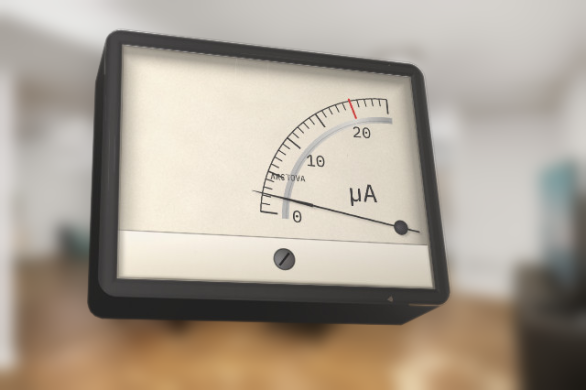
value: 2,µA
